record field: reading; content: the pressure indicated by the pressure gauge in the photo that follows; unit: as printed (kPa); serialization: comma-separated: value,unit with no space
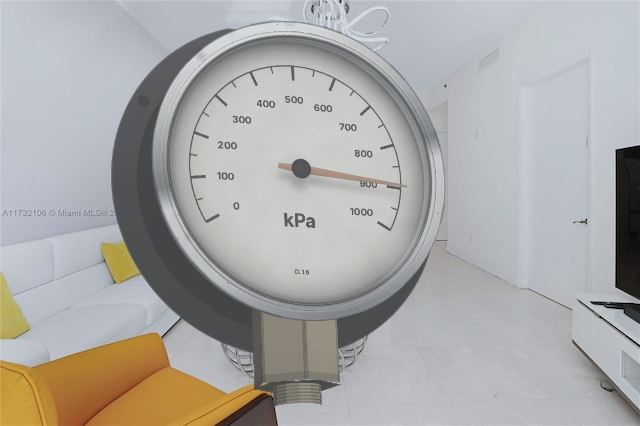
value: 900,kPa
